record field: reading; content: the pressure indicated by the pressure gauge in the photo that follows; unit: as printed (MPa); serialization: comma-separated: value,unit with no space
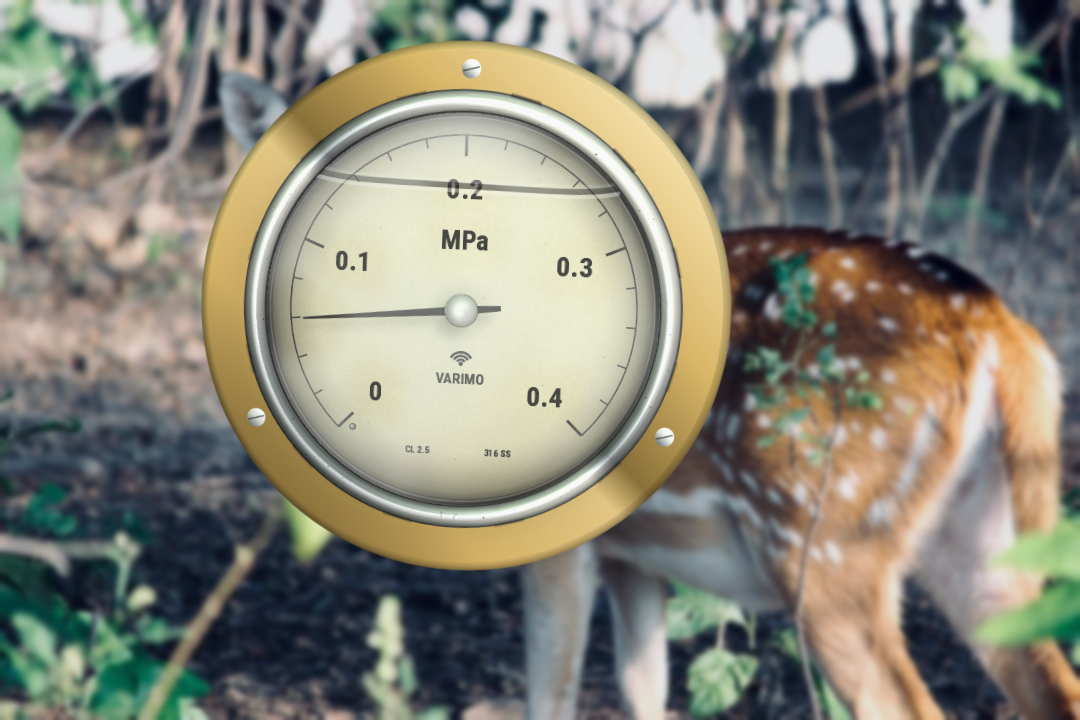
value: 0.06,MPa
